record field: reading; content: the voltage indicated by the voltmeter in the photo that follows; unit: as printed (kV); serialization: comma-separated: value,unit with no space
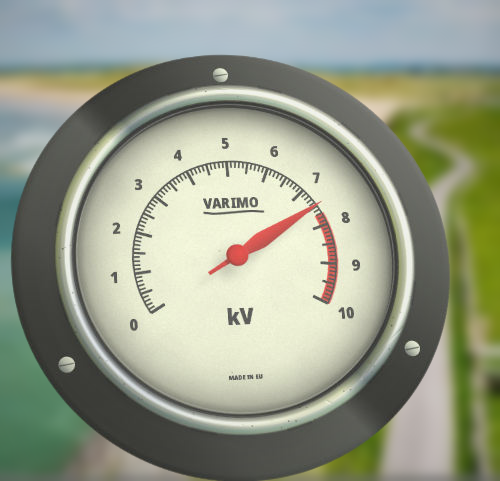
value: 7.5,kV
